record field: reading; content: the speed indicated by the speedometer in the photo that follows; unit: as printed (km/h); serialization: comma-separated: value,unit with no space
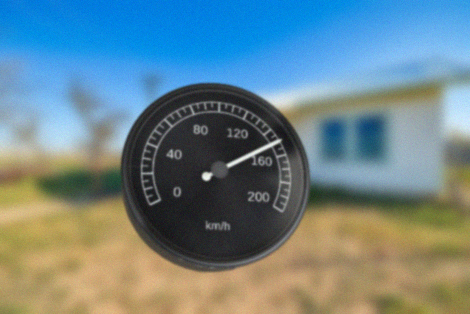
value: 150,km/h
